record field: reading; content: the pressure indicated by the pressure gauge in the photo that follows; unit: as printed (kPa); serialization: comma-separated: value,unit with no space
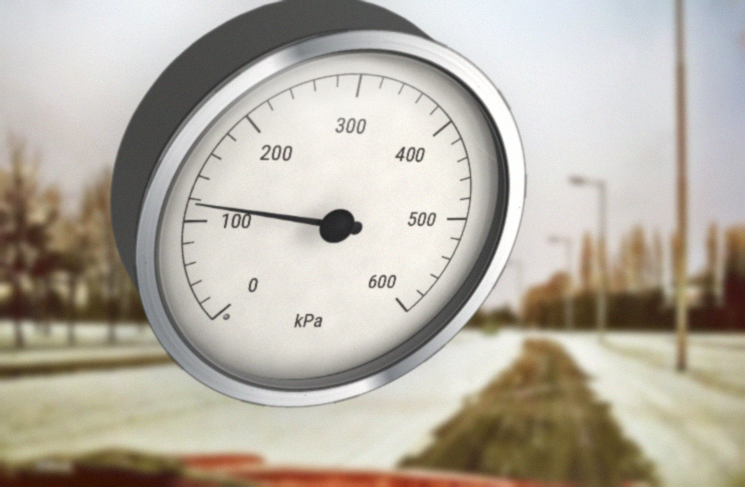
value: 120,kPa
